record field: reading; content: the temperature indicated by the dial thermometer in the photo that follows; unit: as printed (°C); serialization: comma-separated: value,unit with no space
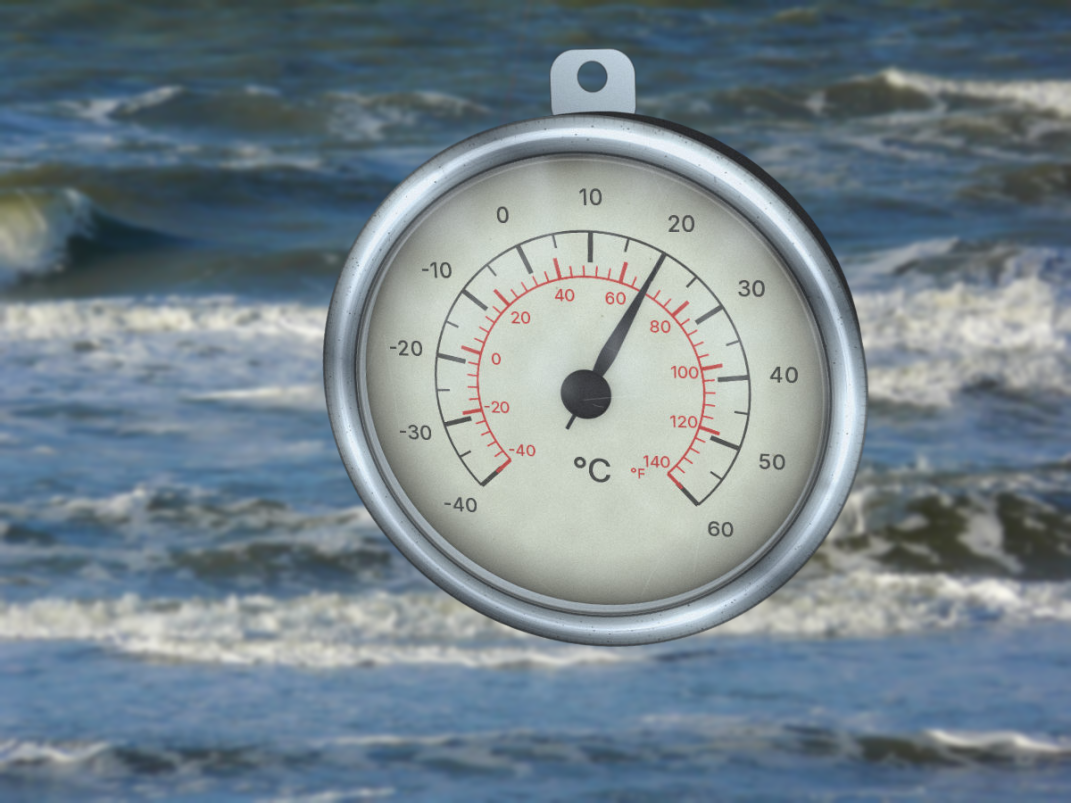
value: 20,°C
